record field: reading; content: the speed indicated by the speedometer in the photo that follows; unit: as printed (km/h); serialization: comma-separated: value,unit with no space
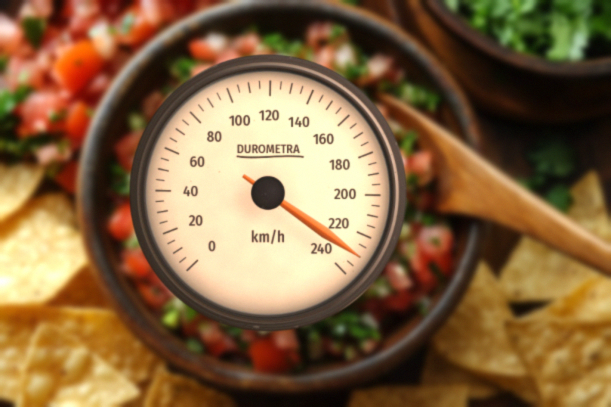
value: 230,km/h
